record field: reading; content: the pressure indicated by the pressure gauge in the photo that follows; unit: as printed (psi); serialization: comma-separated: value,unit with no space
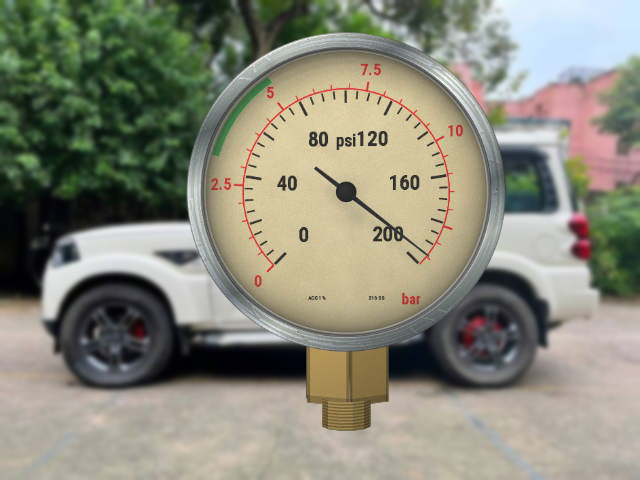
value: 195,psi
